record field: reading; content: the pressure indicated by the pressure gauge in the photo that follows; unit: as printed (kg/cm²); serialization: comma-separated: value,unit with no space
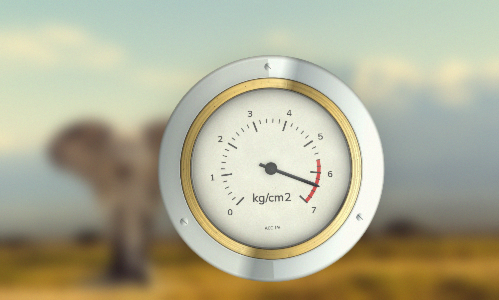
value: 6.4,kg/cm²
